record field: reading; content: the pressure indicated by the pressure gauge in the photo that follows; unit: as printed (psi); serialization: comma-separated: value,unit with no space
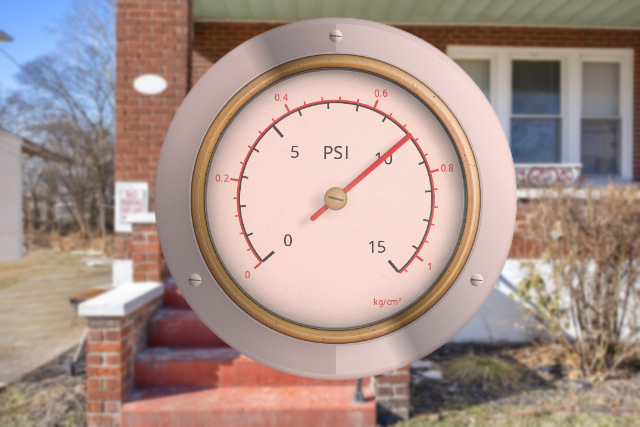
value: 10,psi
